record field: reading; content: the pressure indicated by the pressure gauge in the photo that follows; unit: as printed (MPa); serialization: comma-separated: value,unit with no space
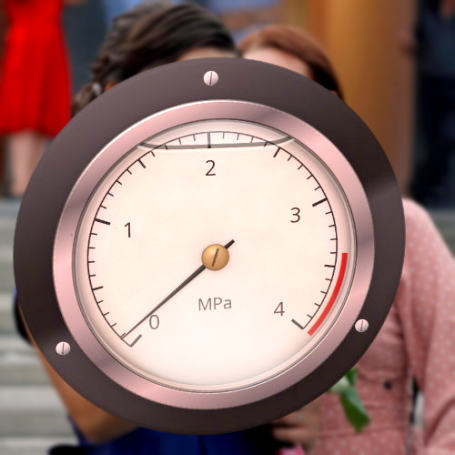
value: 0.1,MPa
